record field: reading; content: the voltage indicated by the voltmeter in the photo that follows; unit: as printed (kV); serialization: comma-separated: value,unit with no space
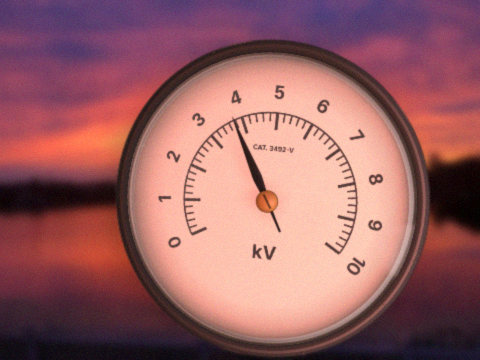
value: 3.8,kV
